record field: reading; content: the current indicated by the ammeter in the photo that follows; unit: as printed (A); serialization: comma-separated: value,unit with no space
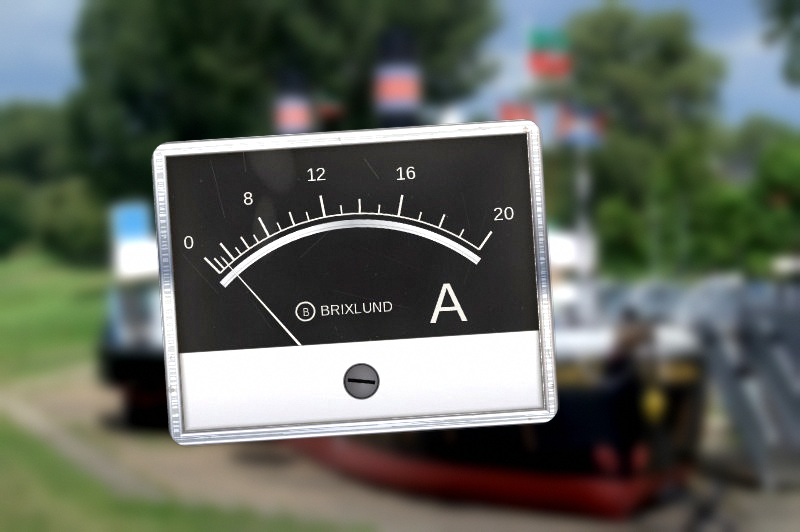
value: 3,A
